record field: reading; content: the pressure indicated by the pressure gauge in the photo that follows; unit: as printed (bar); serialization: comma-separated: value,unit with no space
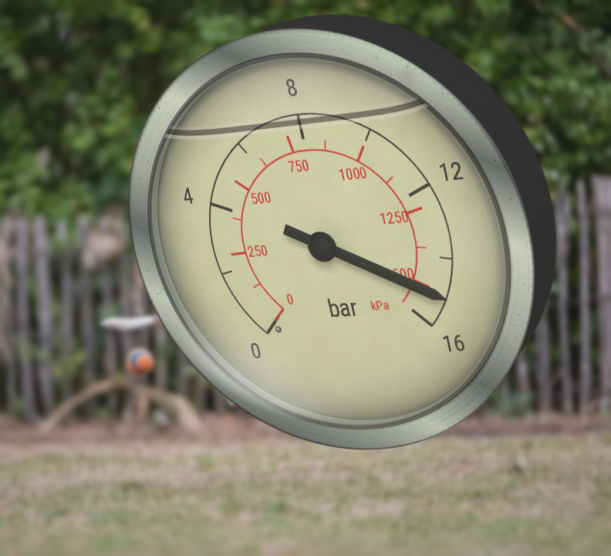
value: 15,bar
